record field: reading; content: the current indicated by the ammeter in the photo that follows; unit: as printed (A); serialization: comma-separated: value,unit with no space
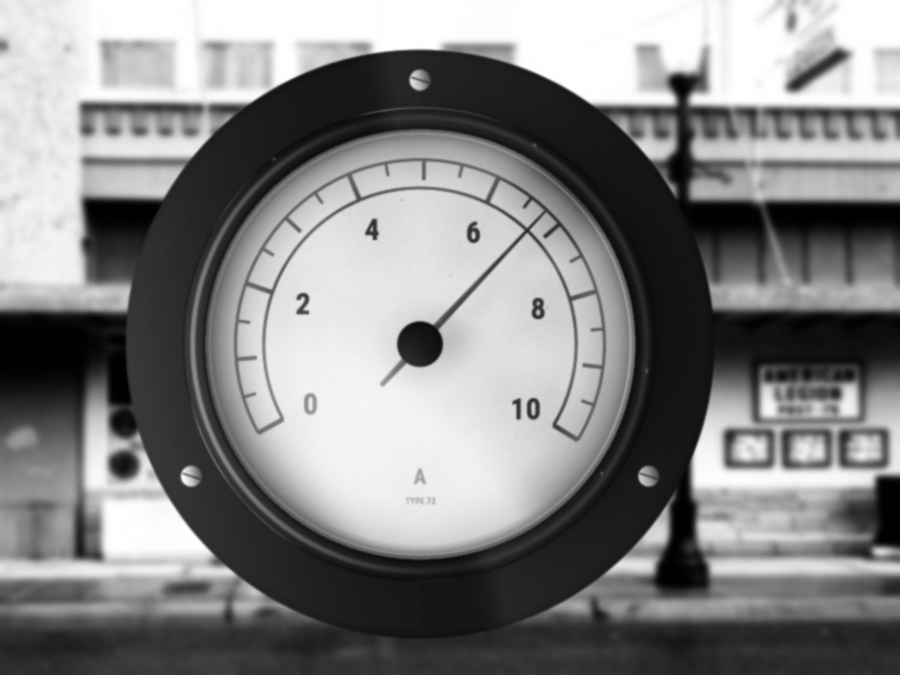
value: 6.75,A
